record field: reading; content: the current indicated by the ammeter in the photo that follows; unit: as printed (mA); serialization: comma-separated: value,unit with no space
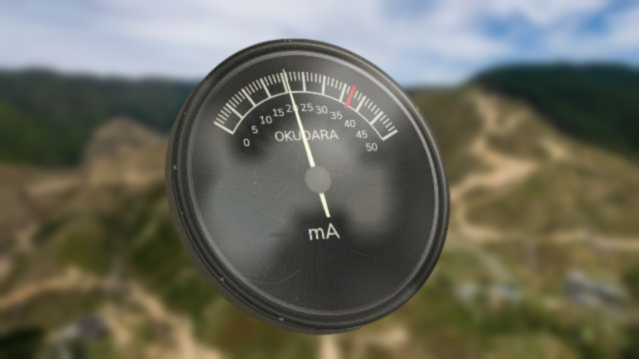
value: 20,mA
